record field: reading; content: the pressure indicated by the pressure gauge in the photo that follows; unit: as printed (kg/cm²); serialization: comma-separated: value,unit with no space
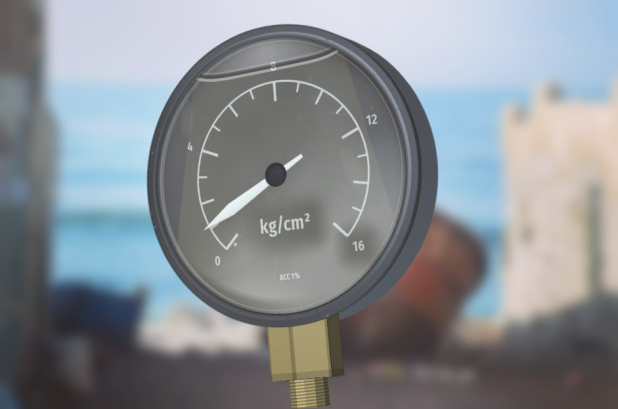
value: 1,kg/cm²
